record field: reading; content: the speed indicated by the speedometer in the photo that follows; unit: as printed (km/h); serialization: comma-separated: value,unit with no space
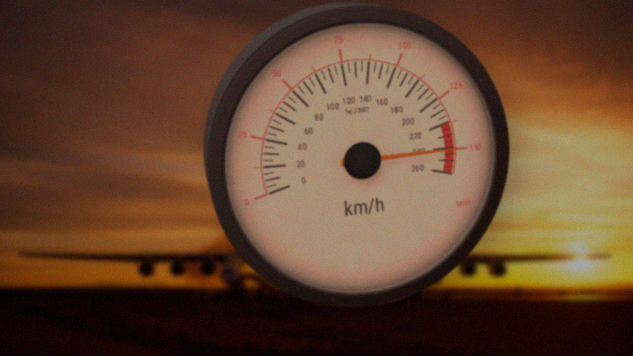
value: 240,km/h
